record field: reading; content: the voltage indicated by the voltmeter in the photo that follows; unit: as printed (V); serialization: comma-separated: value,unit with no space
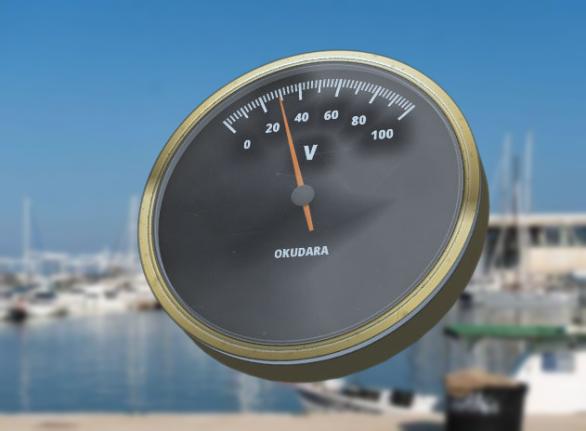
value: 30,V
